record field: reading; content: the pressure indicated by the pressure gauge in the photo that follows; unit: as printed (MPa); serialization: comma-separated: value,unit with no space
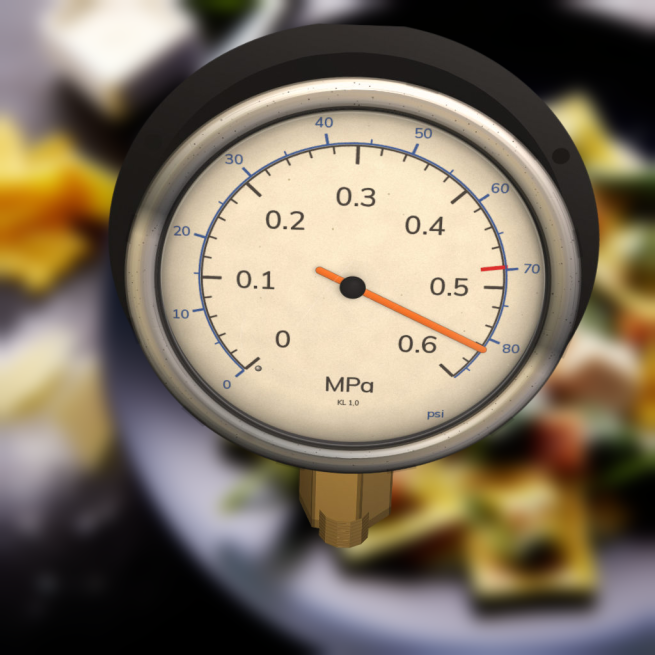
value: 0.56,MPa
